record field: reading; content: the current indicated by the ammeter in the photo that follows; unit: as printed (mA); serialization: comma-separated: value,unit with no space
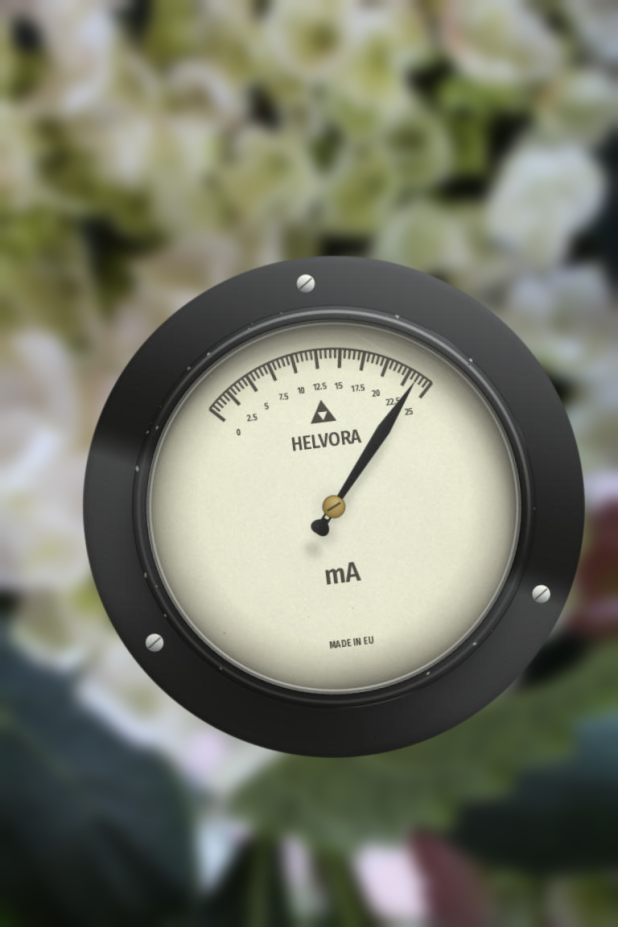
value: 23.5,mA
